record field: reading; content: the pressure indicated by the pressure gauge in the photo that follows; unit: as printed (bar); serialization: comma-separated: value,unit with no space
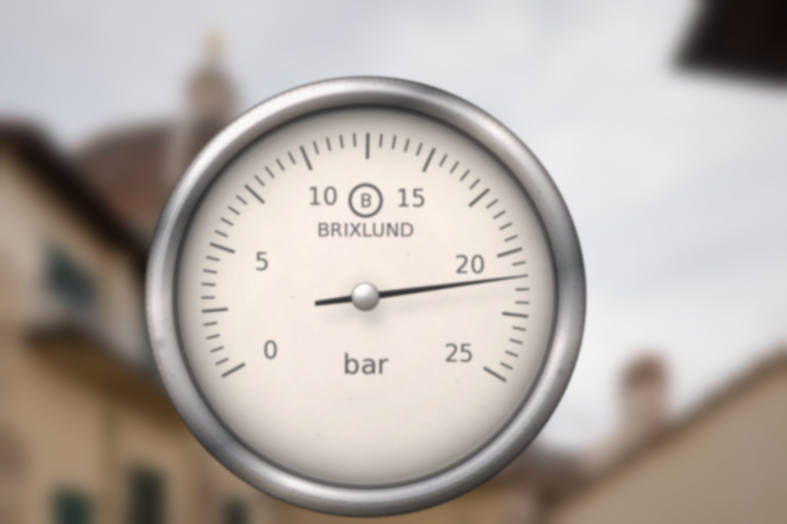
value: 21,bar
